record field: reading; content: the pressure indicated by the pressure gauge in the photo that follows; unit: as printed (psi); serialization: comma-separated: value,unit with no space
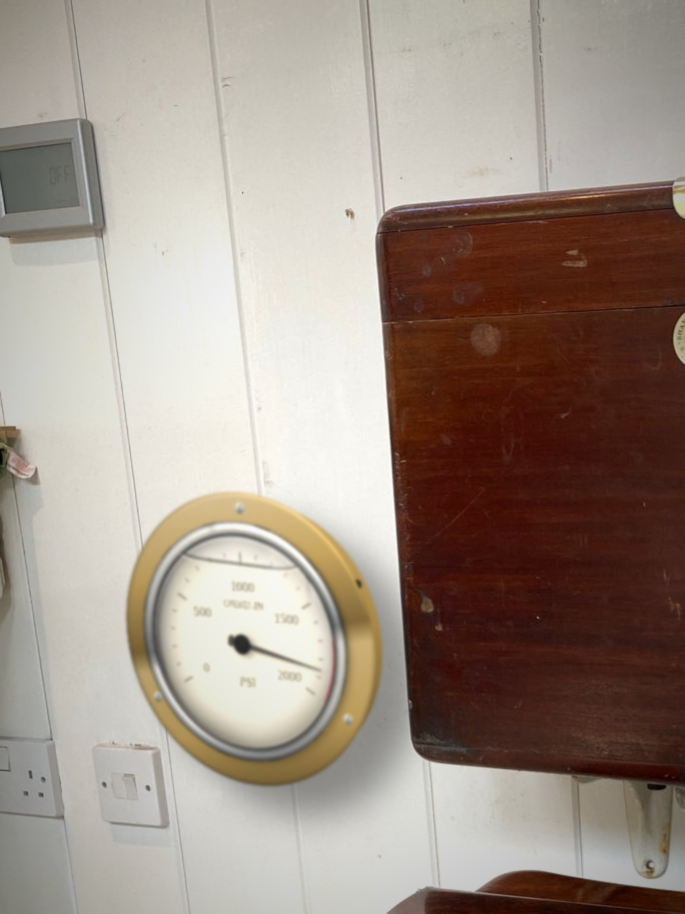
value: 1850,psi
